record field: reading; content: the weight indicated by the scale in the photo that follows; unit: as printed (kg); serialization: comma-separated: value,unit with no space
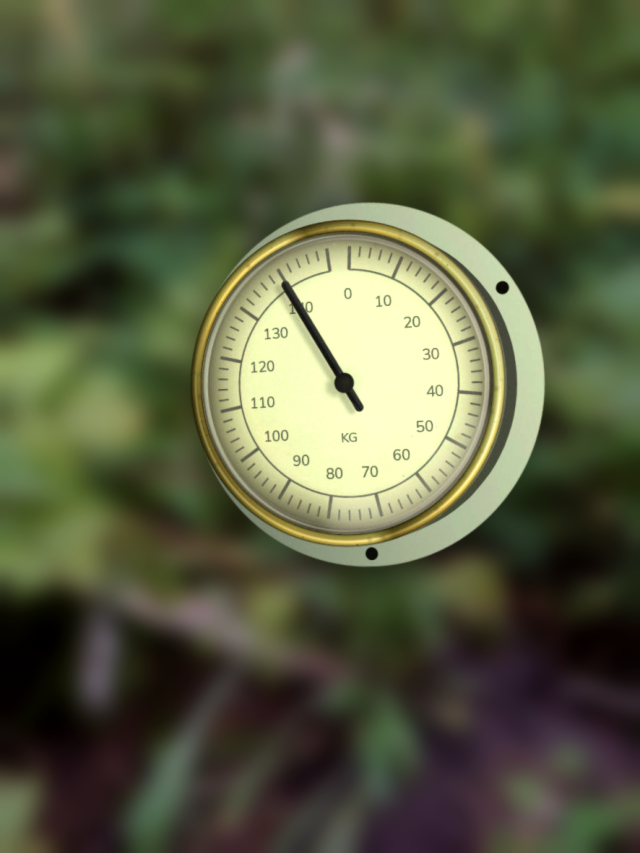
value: 140,kg
